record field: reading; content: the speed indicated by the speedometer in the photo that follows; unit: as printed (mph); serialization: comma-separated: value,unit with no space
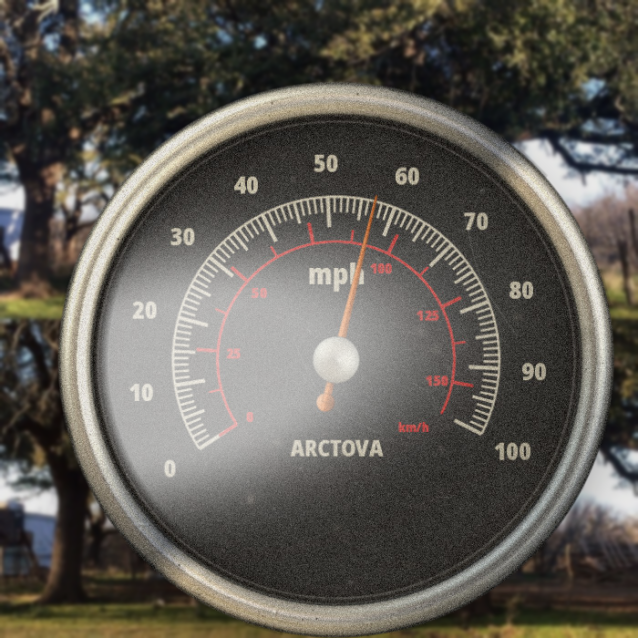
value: 57,mph
